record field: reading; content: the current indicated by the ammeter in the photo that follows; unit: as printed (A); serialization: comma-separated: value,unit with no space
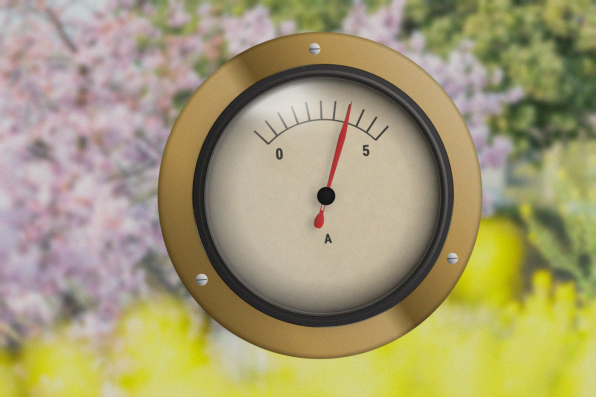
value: 3.5,A
